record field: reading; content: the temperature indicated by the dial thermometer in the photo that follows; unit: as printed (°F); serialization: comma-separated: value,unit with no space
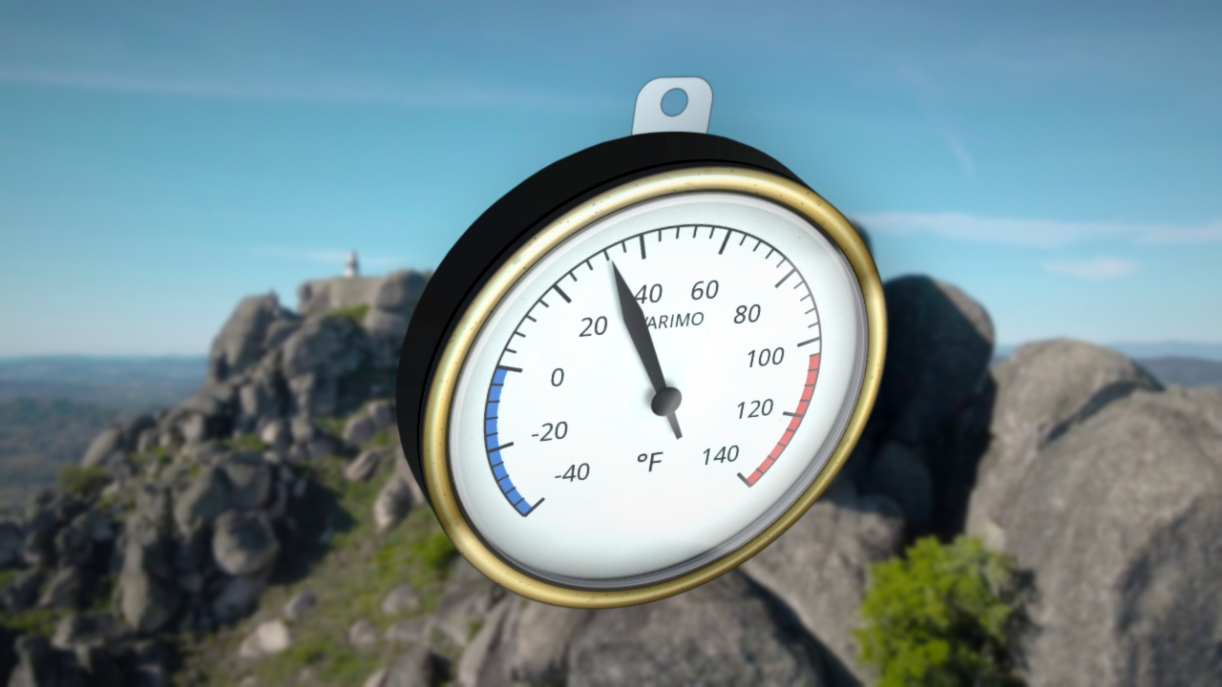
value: 32,°F
